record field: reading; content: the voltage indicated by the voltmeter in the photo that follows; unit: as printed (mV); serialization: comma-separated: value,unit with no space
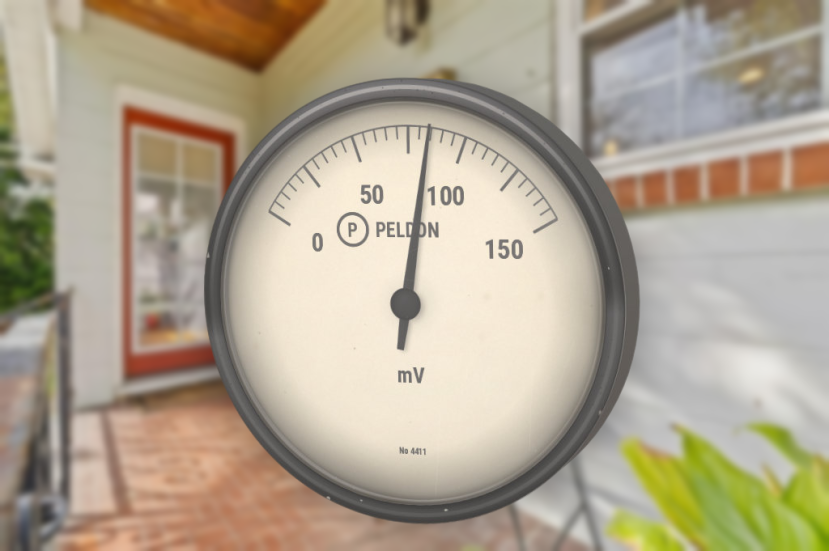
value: 85,mV
